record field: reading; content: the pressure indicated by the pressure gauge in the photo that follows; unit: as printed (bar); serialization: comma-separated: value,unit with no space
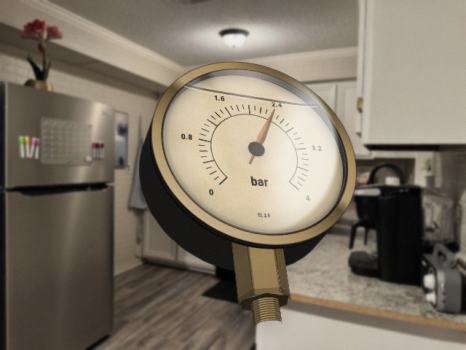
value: 2.4,bar
